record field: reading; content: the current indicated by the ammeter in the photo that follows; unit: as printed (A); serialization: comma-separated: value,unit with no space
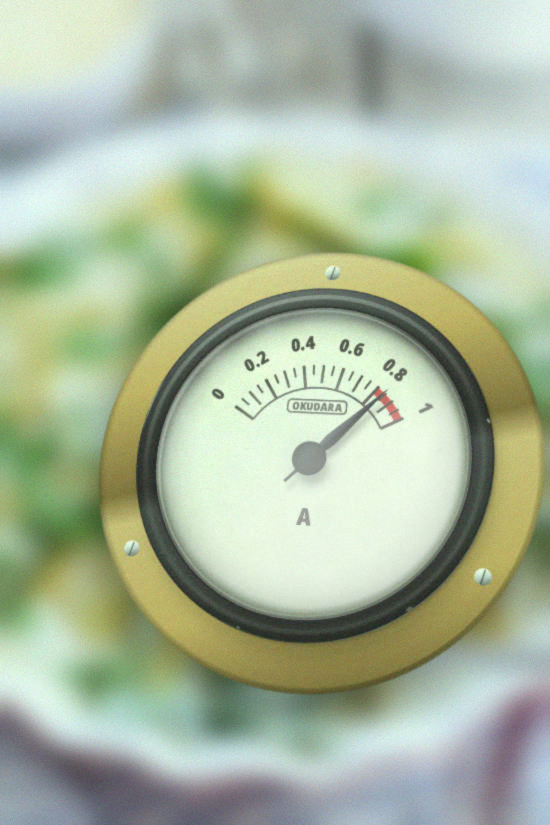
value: 0.85,A
